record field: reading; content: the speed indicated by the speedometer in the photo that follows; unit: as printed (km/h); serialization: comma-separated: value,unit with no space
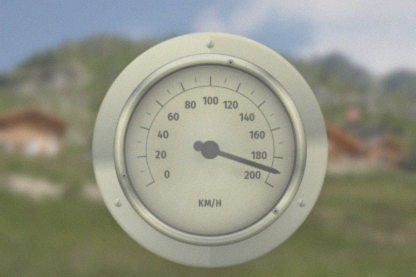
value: 190,km/h
